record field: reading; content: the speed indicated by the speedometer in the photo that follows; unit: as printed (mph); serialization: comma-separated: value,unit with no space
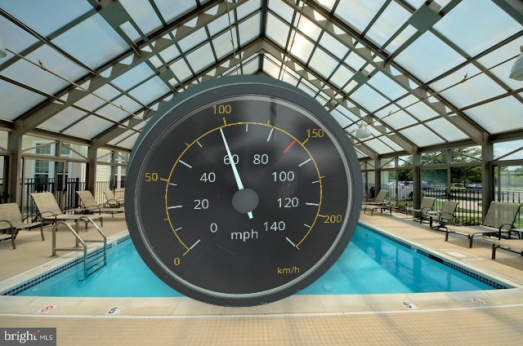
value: 60,mph
